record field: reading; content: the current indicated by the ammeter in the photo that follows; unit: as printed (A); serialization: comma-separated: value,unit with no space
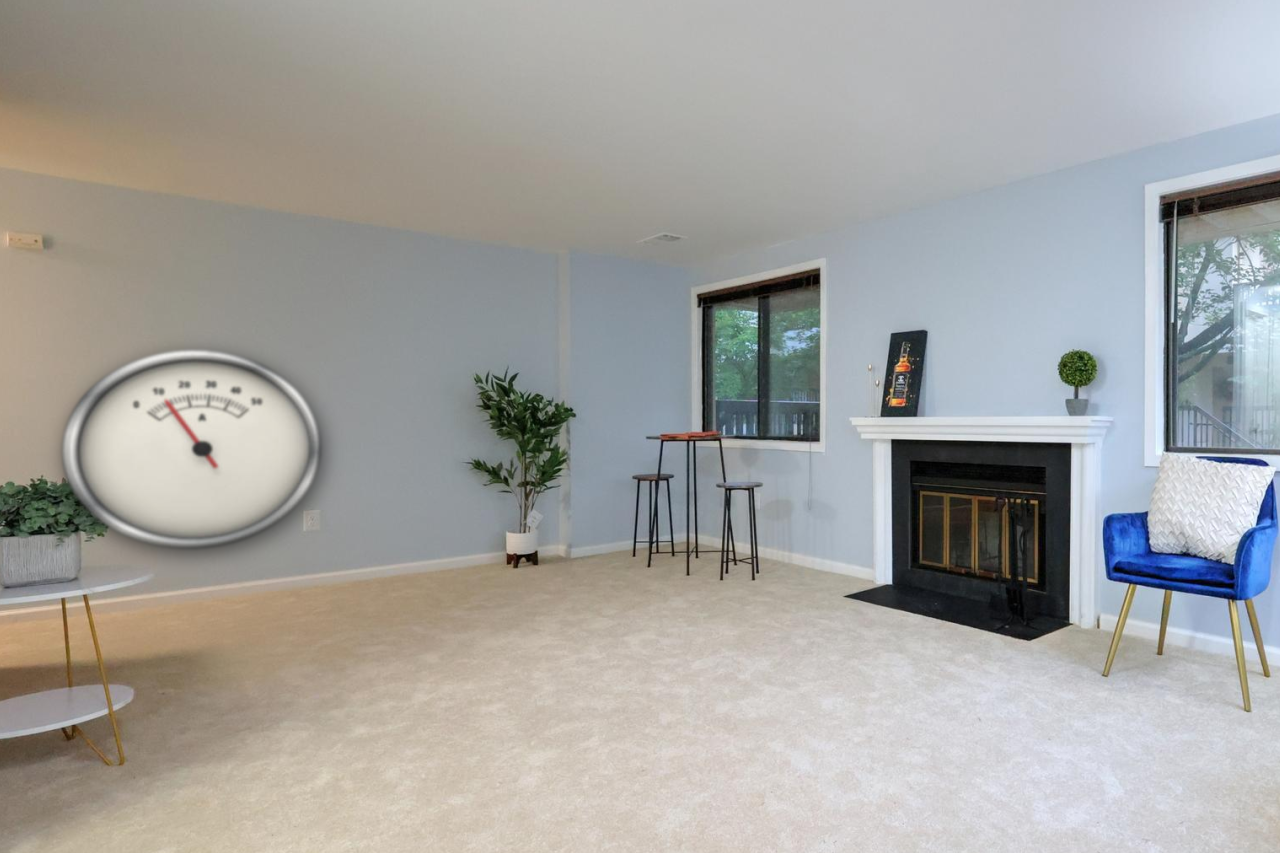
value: 10,A
